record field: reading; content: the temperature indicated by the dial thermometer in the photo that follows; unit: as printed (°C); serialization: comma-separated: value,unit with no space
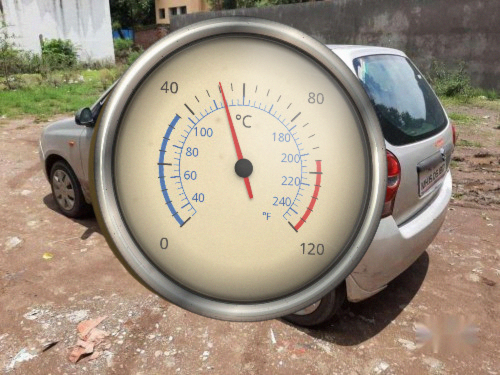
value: 52,°C
